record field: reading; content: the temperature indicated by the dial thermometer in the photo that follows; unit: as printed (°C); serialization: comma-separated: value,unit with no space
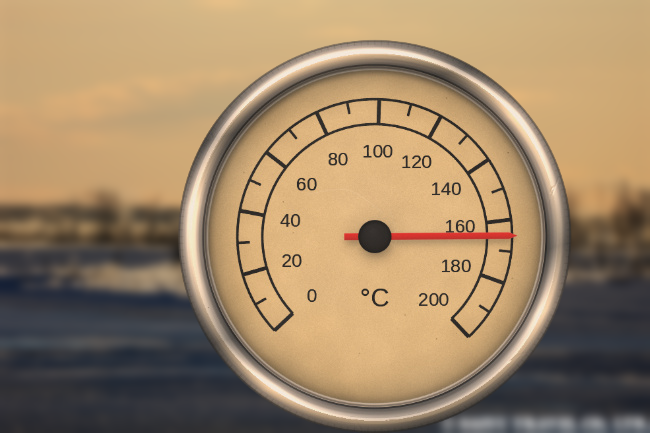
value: 165,°C
